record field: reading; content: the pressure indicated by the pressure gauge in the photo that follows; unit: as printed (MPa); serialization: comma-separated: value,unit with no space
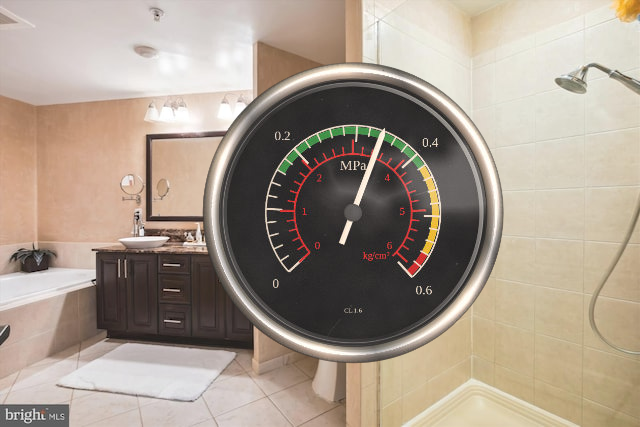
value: 0.34,MPa
